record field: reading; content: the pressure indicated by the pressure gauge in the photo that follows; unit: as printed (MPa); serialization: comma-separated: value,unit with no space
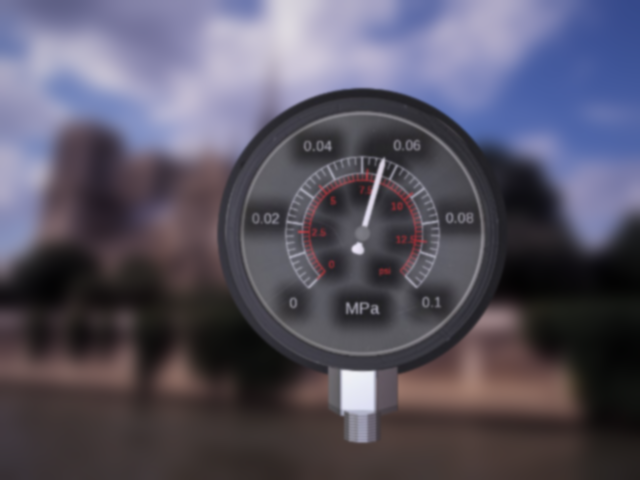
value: 0.056,MPa
